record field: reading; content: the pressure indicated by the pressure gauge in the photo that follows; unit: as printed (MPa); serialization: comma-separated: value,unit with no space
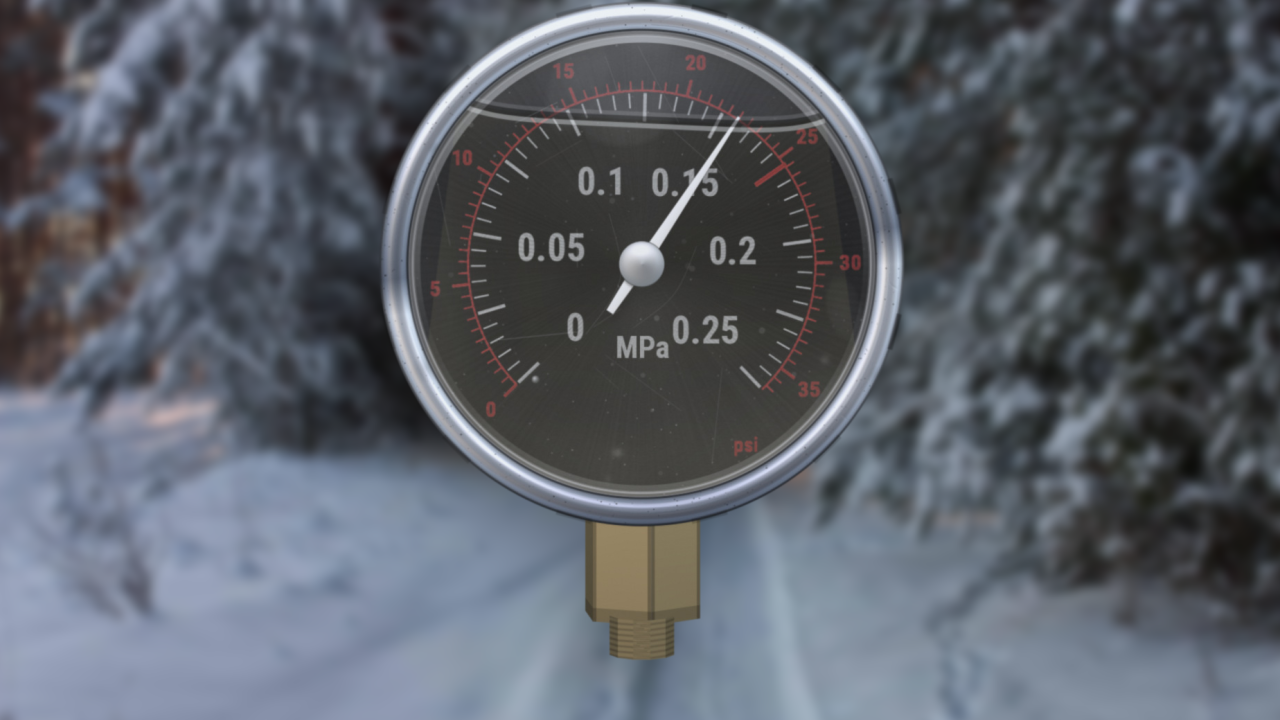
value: 0.155,MPa
